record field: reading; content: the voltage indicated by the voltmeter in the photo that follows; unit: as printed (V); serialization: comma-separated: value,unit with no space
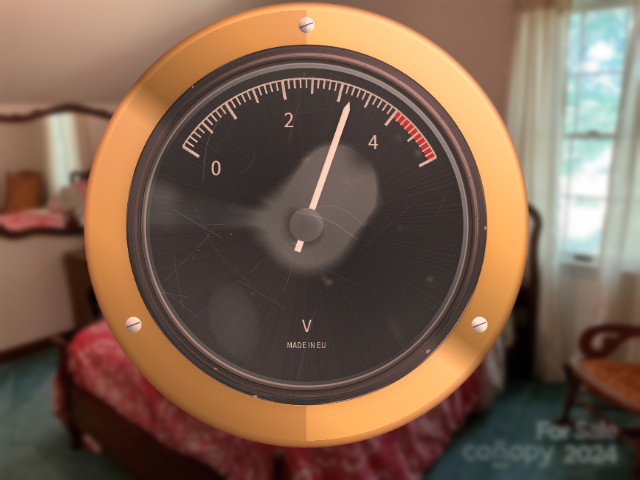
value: 3.2,V
